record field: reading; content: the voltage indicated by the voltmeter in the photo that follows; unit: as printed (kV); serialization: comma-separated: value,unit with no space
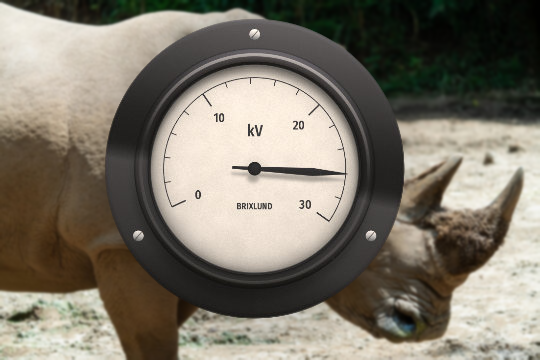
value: 26,kV
